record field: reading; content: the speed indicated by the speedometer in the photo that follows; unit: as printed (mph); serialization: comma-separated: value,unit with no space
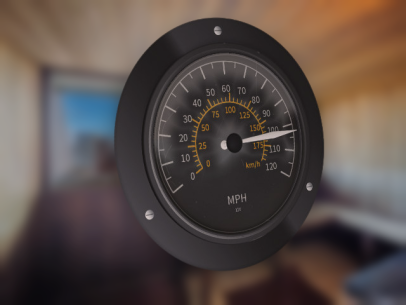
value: 102.5,mph
